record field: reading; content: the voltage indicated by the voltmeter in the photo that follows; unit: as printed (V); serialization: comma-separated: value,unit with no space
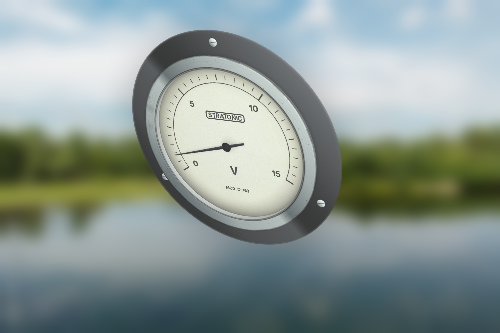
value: 1,V
